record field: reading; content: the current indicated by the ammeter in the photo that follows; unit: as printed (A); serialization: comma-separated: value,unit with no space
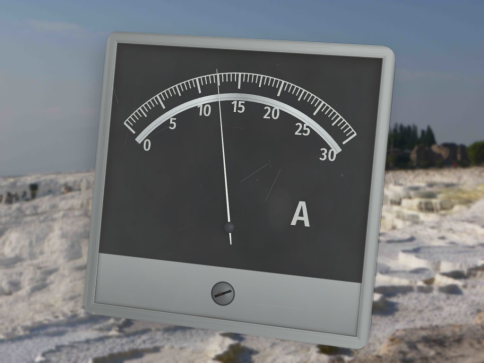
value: 12.5,A
